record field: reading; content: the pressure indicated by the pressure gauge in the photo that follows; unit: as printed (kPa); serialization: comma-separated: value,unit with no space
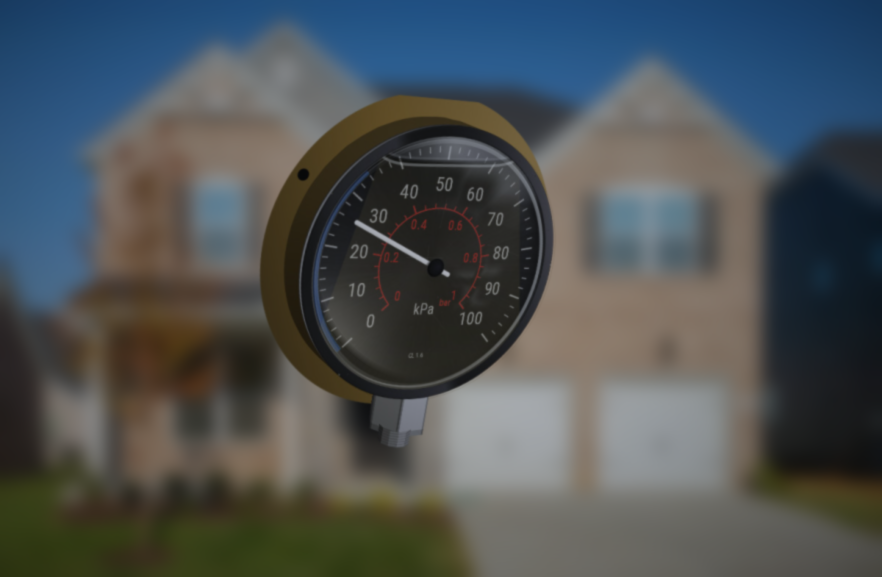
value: 26,kPa
